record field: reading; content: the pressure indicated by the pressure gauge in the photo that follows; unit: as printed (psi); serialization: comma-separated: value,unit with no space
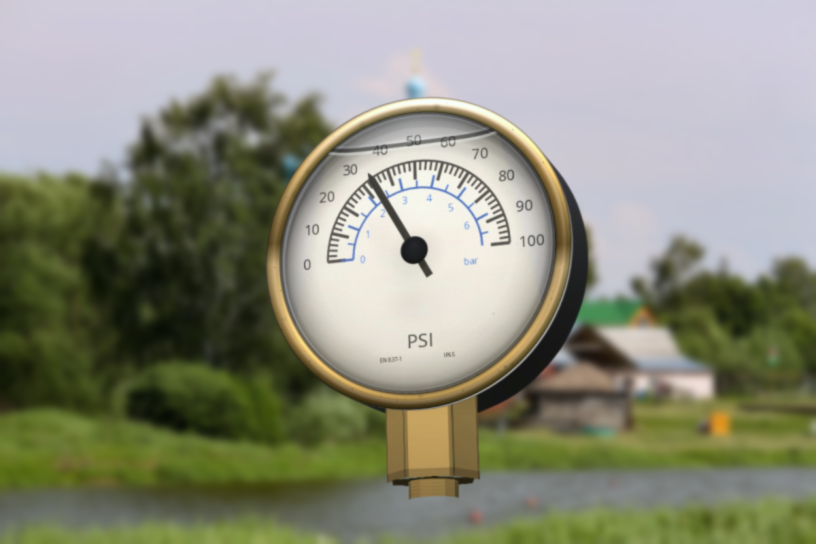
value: 34,psi
